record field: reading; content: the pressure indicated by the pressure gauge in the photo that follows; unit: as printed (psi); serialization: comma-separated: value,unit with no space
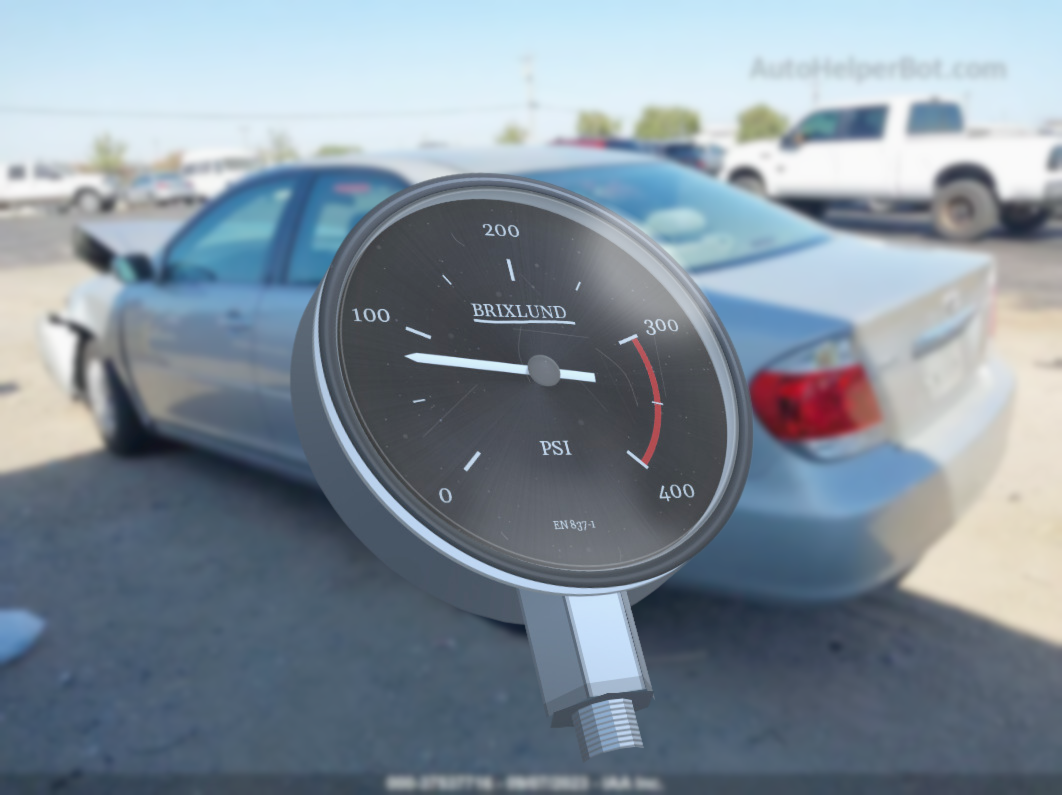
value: 75,psi
